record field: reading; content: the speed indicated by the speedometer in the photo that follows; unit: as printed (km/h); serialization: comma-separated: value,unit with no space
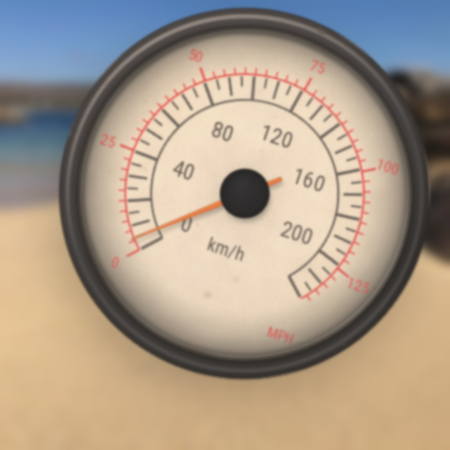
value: 5,km/h
